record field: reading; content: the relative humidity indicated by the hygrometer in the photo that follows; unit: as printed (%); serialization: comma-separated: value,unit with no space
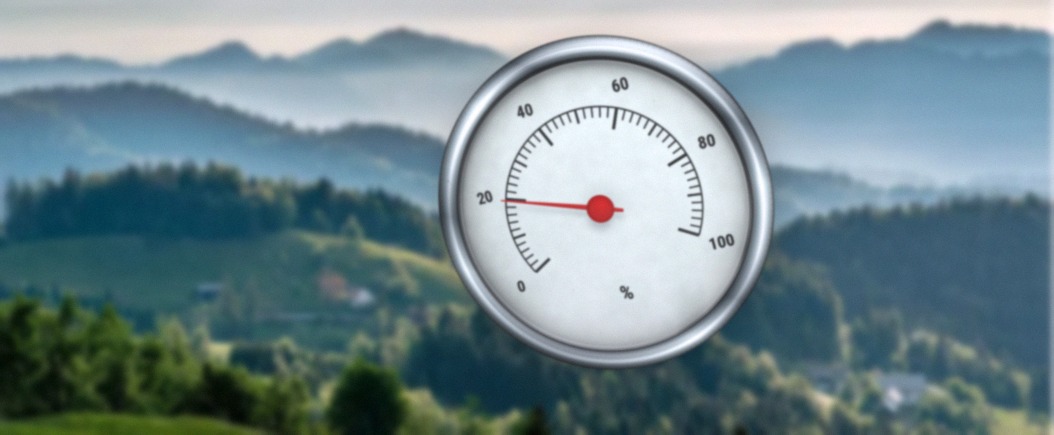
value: 20,%
